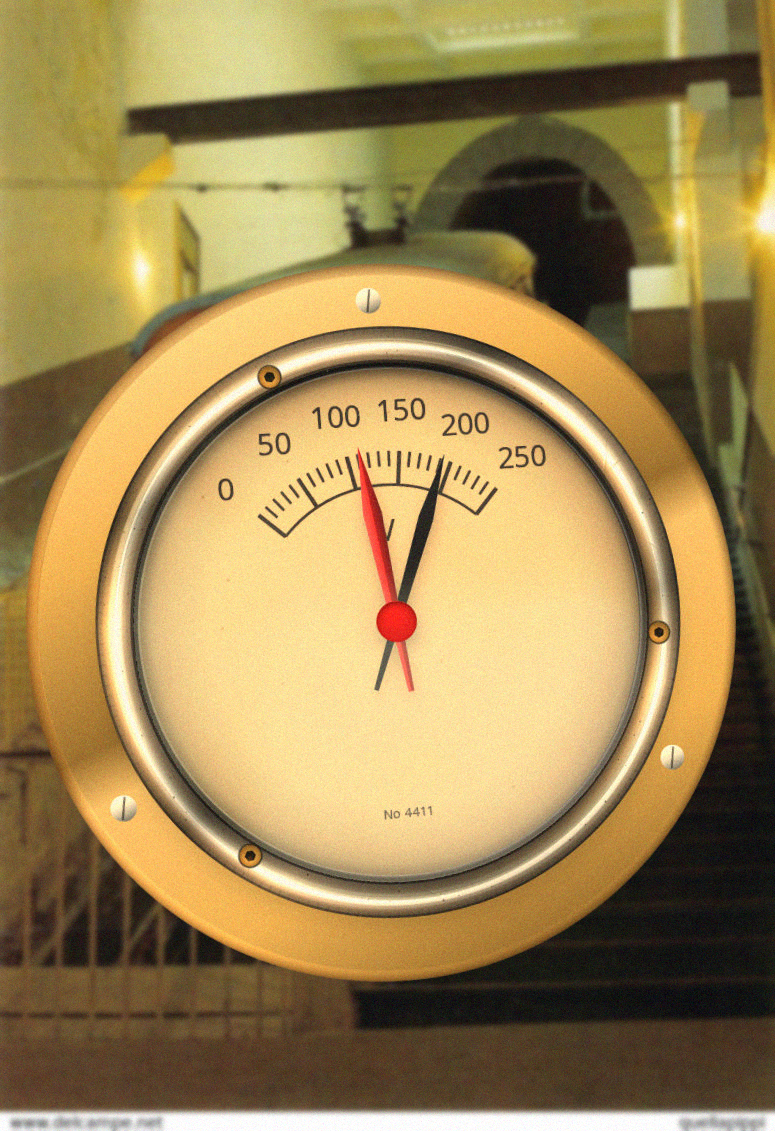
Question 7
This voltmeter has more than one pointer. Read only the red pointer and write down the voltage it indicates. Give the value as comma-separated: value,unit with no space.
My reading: 110,V
